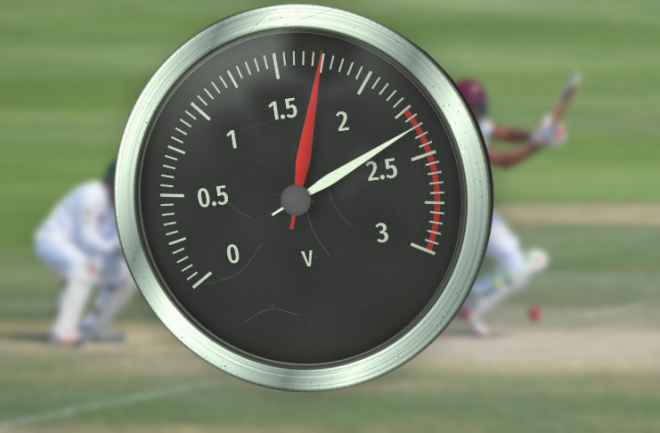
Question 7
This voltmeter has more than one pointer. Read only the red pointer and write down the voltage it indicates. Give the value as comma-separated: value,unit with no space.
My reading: 1.75,V
